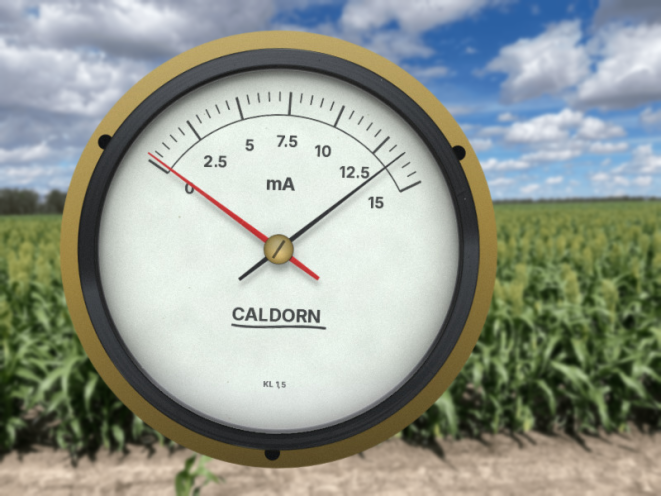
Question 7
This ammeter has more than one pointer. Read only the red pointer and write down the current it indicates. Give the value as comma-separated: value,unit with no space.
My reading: 0.25,mA
